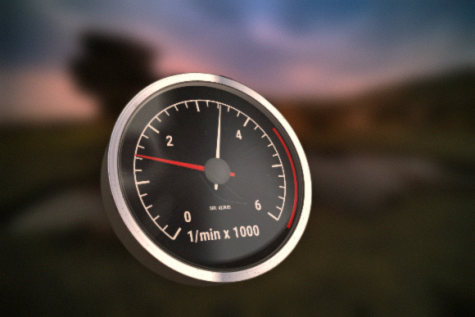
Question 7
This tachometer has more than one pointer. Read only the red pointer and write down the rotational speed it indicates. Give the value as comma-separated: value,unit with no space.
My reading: 1400,rpm
